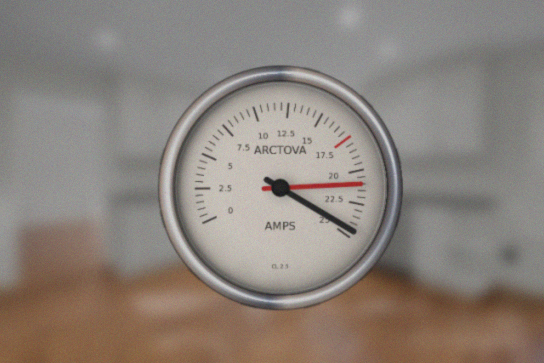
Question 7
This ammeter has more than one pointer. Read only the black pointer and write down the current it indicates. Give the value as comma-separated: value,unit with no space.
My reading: 24.5,A
